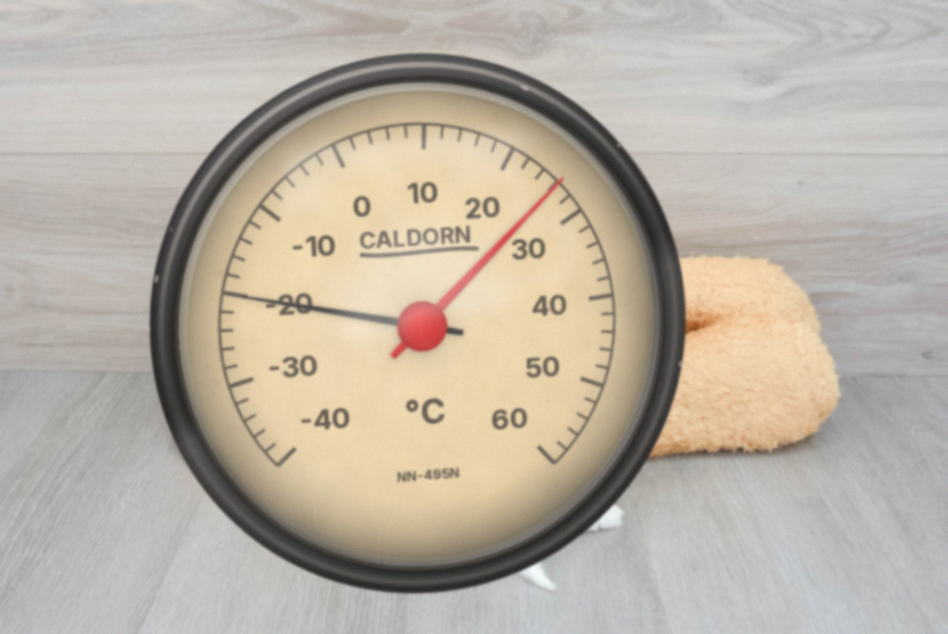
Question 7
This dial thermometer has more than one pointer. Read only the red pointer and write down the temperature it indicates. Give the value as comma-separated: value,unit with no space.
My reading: 26,°C
